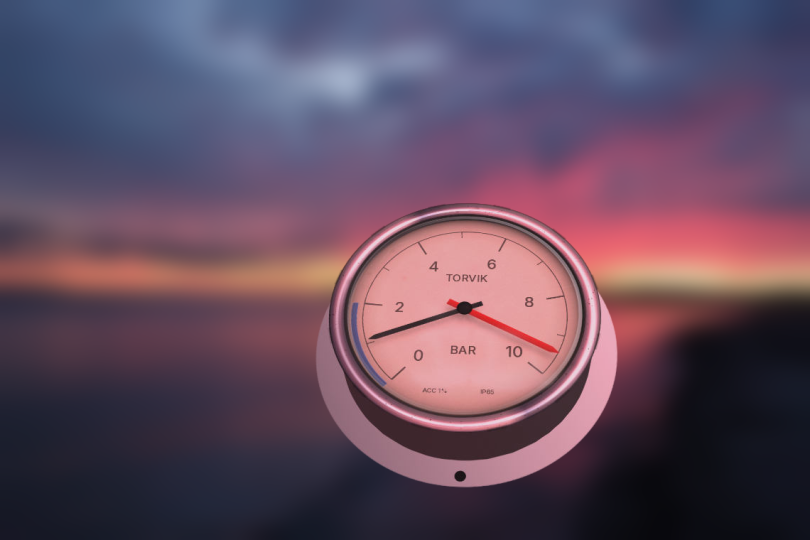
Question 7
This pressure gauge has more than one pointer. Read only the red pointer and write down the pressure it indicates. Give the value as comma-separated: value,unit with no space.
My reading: 9.5,bar
